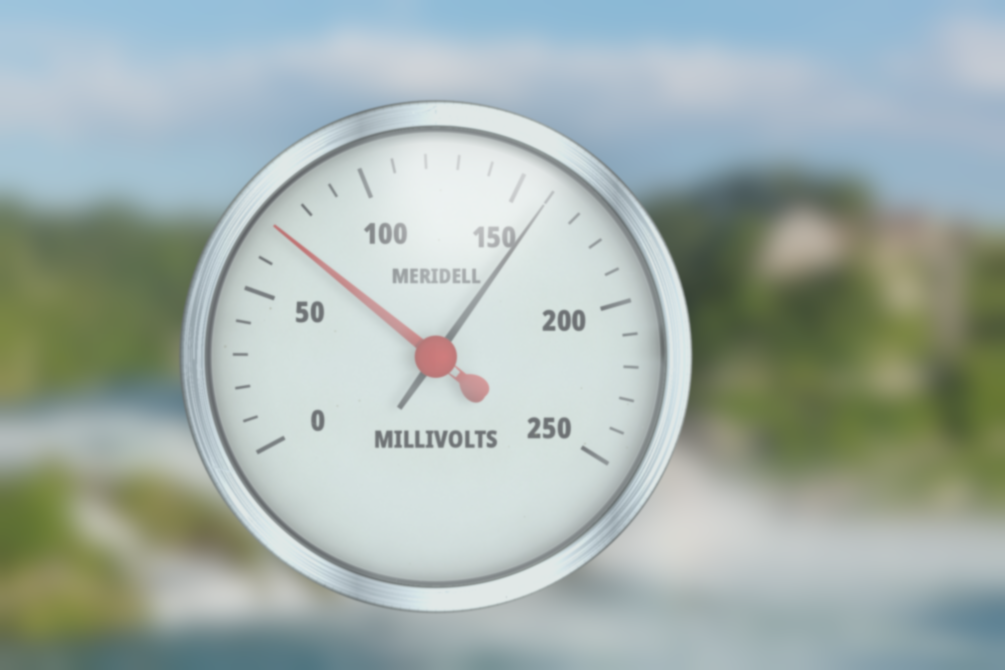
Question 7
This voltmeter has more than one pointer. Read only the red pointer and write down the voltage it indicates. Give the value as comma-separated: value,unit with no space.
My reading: 70,mV
